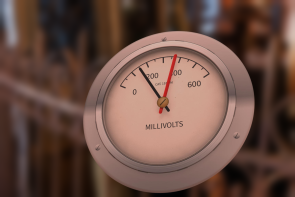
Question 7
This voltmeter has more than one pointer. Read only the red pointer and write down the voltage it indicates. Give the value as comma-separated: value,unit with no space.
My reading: 375,mV
